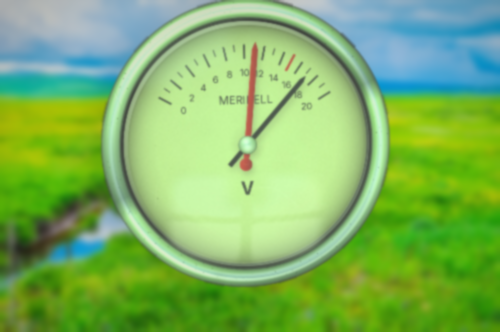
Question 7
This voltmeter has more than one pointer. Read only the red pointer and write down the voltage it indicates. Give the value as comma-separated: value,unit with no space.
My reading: 11,V
